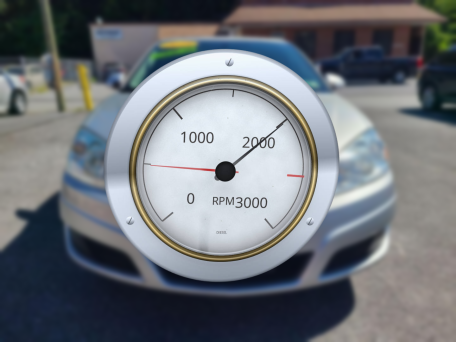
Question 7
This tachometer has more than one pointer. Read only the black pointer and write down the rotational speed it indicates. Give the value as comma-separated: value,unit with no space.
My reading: 2000,rpm
